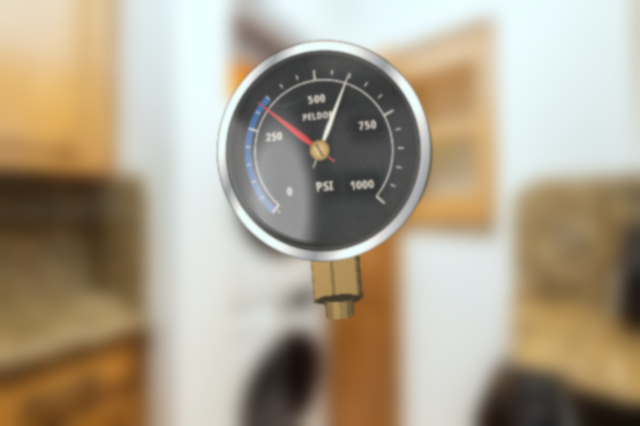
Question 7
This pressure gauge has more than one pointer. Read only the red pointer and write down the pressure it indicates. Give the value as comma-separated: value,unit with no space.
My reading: 325,psi
